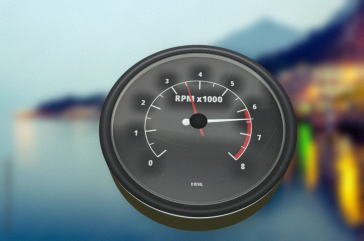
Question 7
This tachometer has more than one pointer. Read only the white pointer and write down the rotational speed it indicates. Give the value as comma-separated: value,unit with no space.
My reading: 6500,rpm
